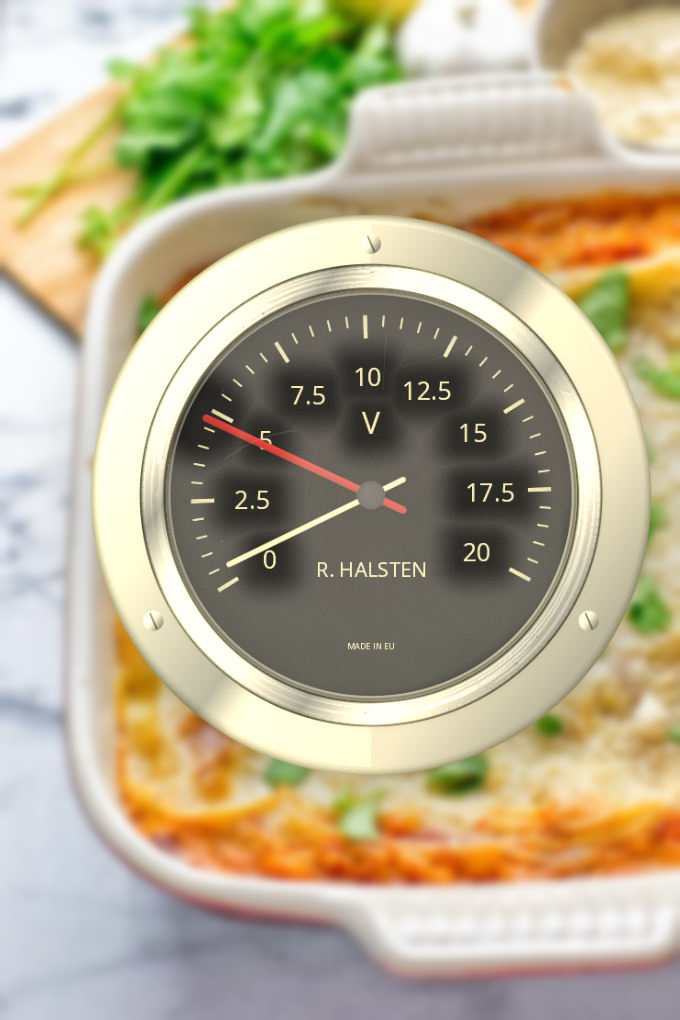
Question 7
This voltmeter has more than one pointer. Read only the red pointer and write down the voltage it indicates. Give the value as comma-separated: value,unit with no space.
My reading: 4.75,V
